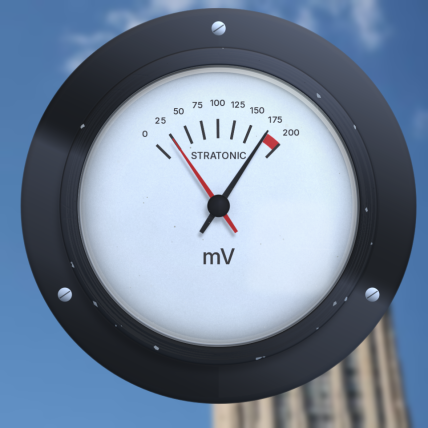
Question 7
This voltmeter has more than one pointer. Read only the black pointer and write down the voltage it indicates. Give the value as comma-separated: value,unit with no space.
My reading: 175,mV
